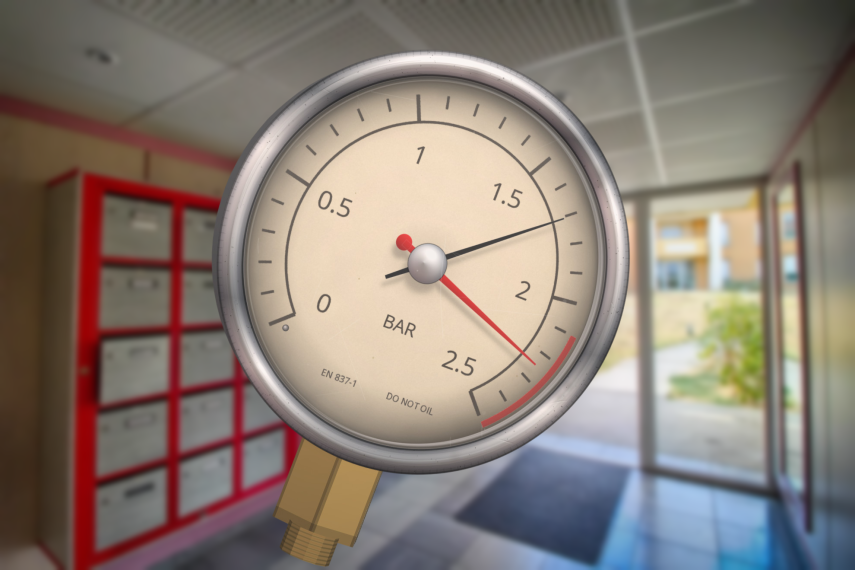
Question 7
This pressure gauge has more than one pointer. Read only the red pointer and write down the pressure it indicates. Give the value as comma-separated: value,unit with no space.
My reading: 2.25,bar
